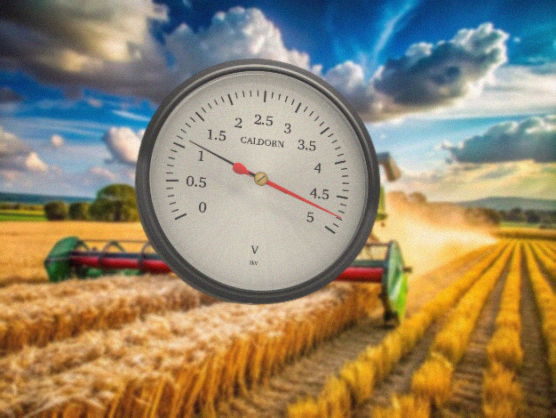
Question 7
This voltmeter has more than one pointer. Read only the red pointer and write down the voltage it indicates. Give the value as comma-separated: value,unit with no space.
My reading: 4.8,V
